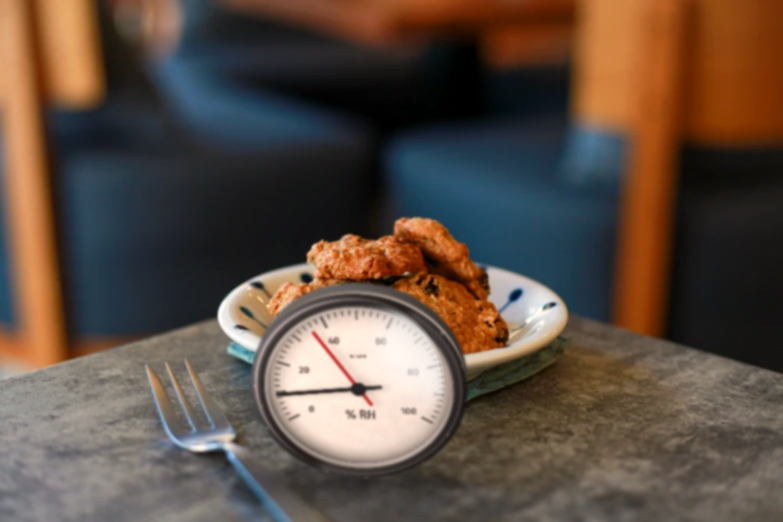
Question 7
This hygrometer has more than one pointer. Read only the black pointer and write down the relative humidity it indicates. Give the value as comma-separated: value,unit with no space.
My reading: 10,%
